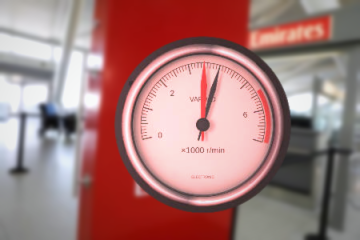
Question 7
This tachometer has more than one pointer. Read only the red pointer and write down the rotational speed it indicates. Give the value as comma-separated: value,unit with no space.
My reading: 3500,rpm
